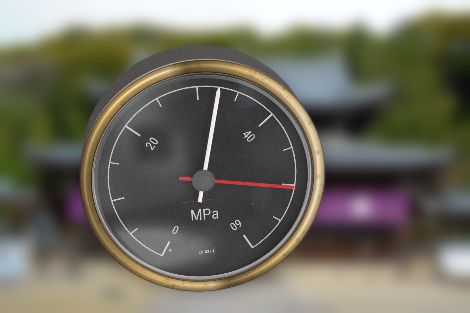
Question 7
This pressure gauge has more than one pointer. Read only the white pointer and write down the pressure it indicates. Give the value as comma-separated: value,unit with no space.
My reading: 32.5,MPa
